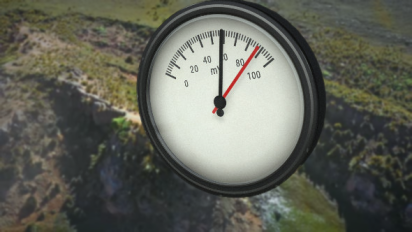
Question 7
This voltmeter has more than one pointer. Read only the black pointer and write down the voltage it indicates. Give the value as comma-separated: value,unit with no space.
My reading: 60,mV
